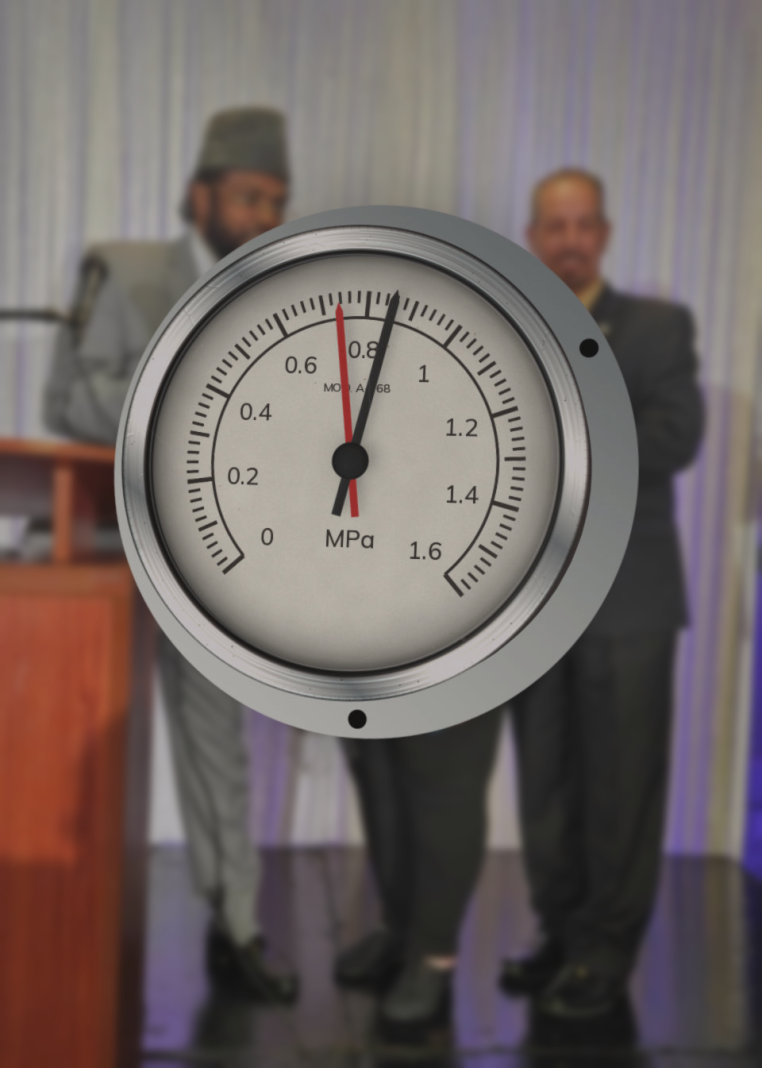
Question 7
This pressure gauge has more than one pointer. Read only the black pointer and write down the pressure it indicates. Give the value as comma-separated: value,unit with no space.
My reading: 0.86,MPa
